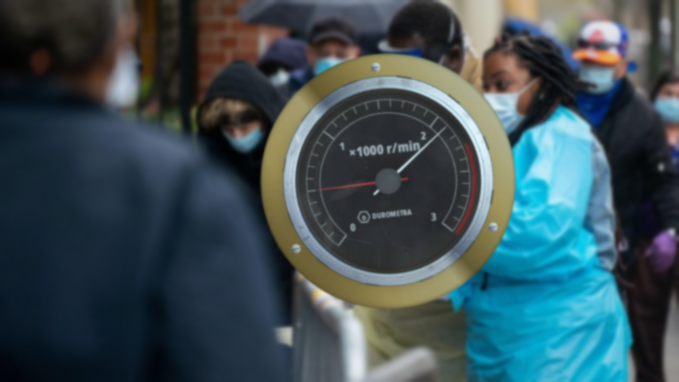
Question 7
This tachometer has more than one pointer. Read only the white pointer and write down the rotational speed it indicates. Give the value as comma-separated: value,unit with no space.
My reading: 2100,rpm
